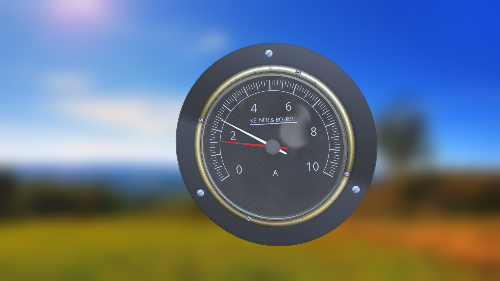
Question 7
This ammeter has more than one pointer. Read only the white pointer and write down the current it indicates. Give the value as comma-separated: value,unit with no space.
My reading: 2.5,A
